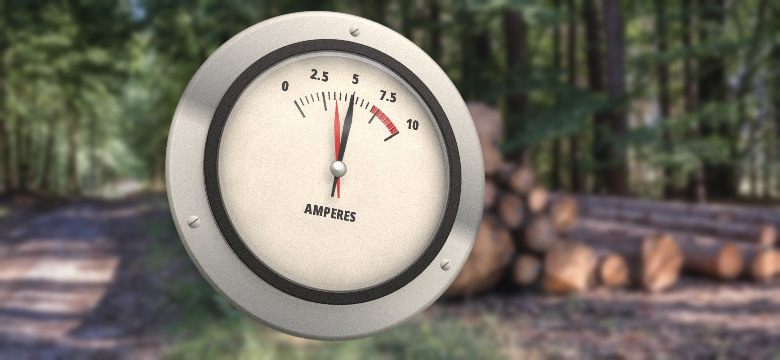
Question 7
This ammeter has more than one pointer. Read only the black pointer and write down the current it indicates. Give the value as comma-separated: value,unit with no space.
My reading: 5,A
